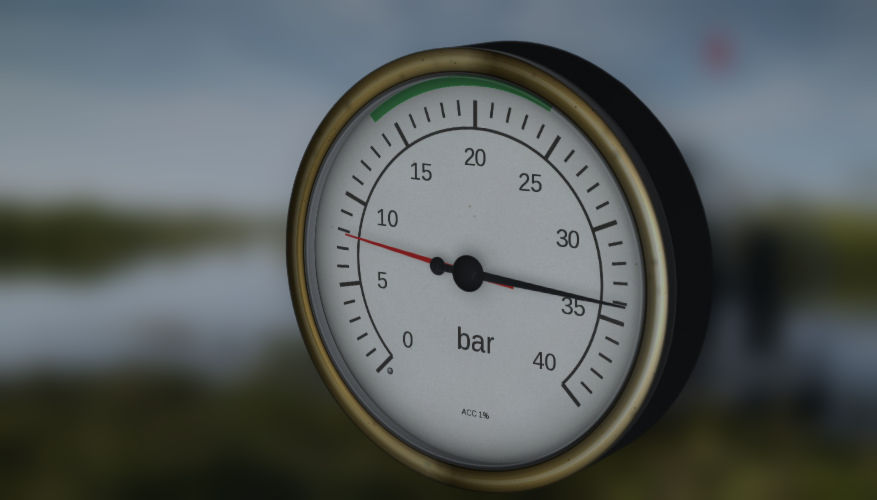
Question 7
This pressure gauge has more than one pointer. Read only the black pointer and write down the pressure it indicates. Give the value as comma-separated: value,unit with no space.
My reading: 34,bar
